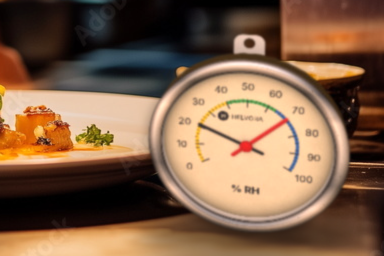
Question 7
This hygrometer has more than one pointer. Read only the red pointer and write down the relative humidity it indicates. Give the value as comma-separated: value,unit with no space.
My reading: 70,%
